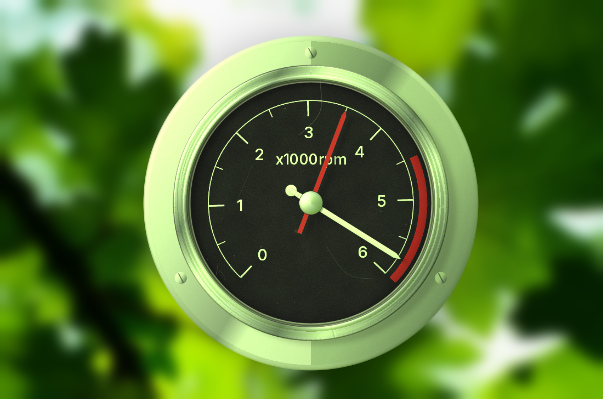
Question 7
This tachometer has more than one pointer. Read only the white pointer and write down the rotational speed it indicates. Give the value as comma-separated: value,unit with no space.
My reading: 5750,rpm
